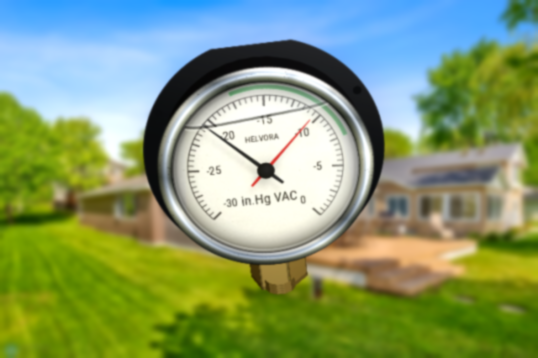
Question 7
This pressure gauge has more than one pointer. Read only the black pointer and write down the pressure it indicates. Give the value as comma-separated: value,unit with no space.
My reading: -20.5,inHg
